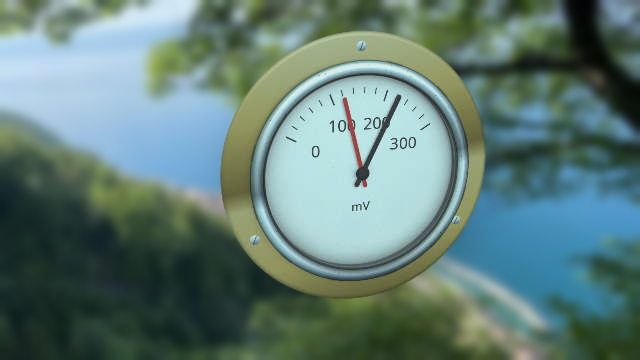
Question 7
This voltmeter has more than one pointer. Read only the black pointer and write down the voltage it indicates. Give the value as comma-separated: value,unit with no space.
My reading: 220,mV
